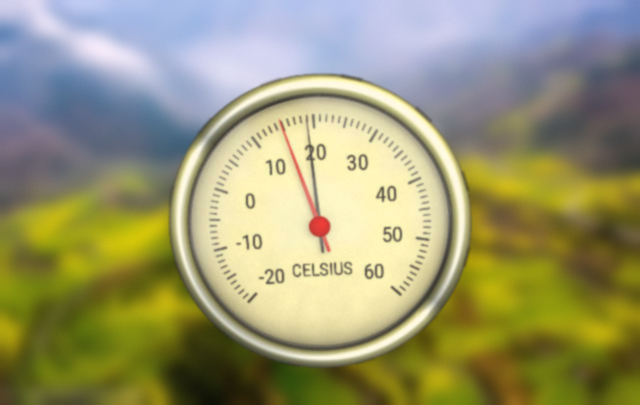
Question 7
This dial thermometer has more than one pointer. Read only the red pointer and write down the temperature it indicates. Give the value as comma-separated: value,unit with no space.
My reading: 15,°C
